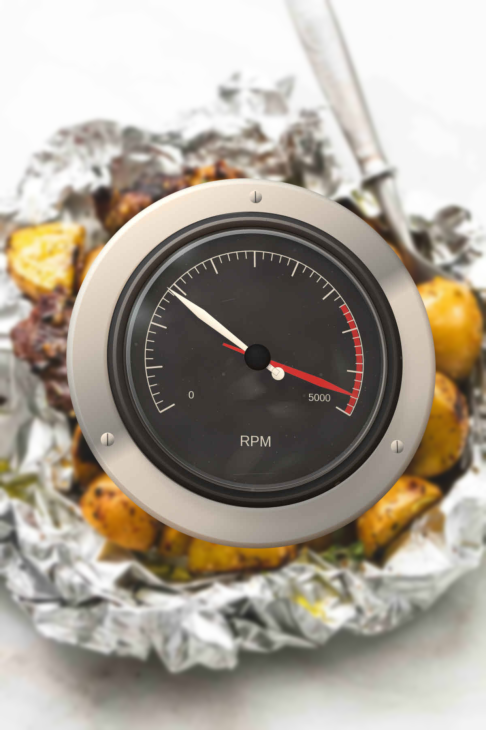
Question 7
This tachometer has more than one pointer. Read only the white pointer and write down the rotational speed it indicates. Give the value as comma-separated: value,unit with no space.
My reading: 1400,rpm
